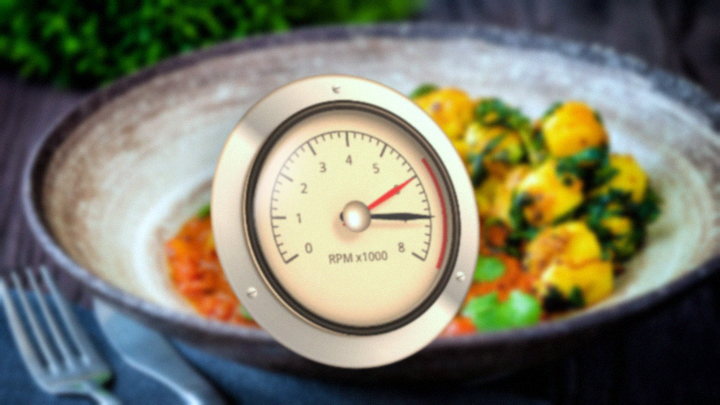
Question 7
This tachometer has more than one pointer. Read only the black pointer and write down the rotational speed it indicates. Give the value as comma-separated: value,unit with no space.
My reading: 7000,rpm
